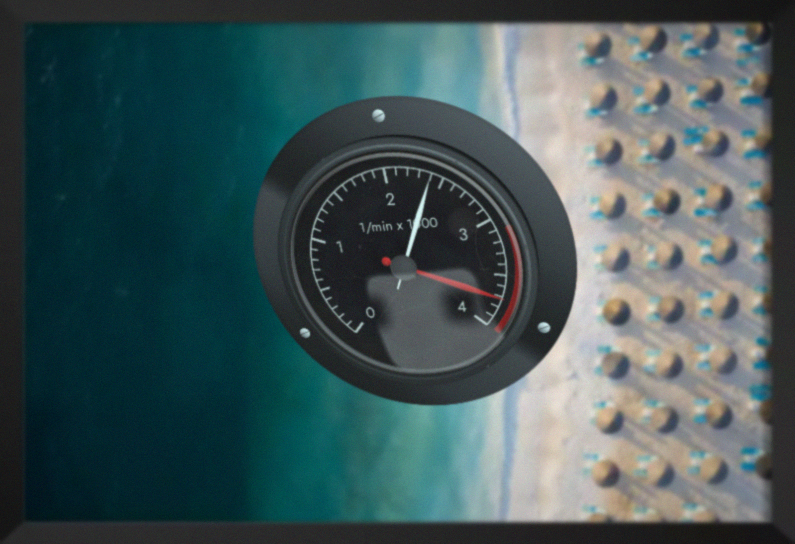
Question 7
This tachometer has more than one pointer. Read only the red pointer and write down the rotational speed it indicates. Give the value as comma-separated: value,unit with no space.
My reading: 3700,rpm
